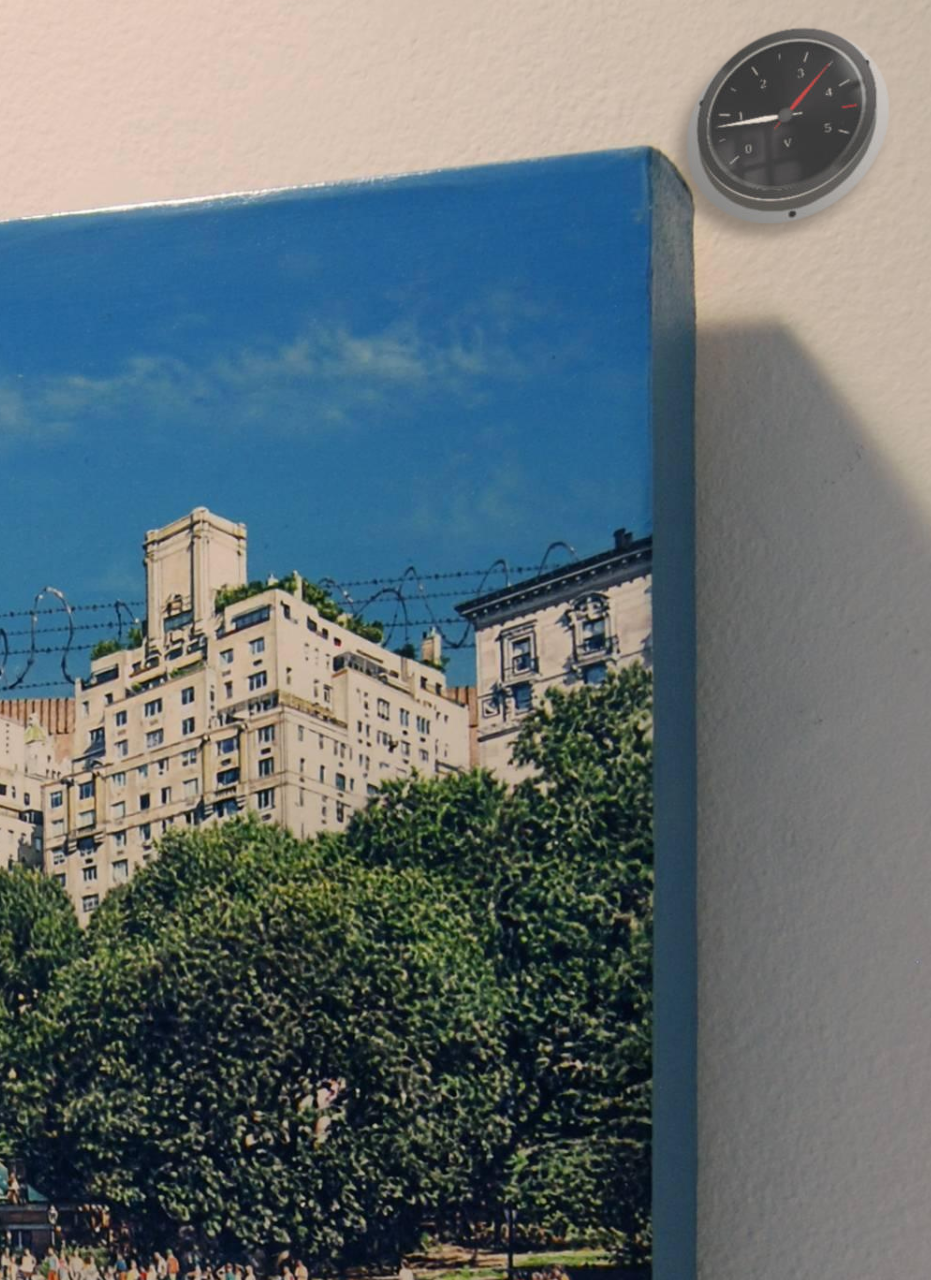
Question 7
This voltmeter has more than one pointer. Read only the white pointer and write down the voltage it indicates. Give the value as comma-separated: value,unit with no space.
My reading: 0.75,V
